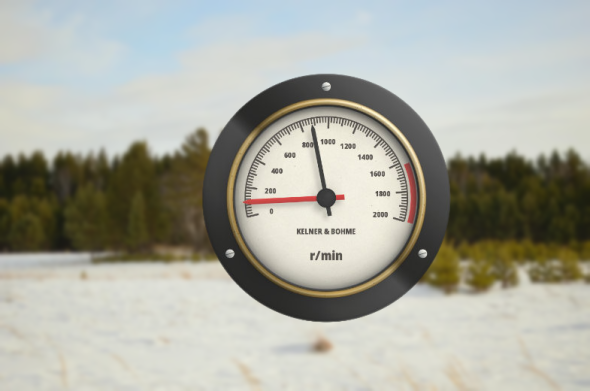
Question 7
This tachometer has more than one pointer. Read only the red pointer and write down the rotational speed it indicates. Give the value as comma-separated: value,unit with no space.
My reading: 100,rpm
